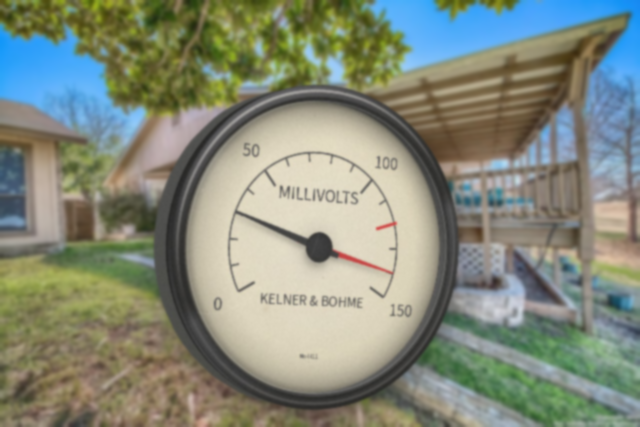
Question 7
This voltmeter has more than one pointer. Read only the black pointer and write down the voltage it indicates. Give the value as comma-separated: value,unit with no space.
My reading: 30,mV
